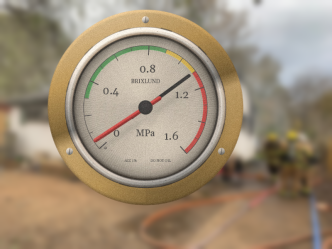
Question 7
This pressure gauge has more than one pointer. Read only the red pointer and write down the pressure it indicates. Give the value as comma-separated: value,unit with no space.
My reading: 0.05,MPa
